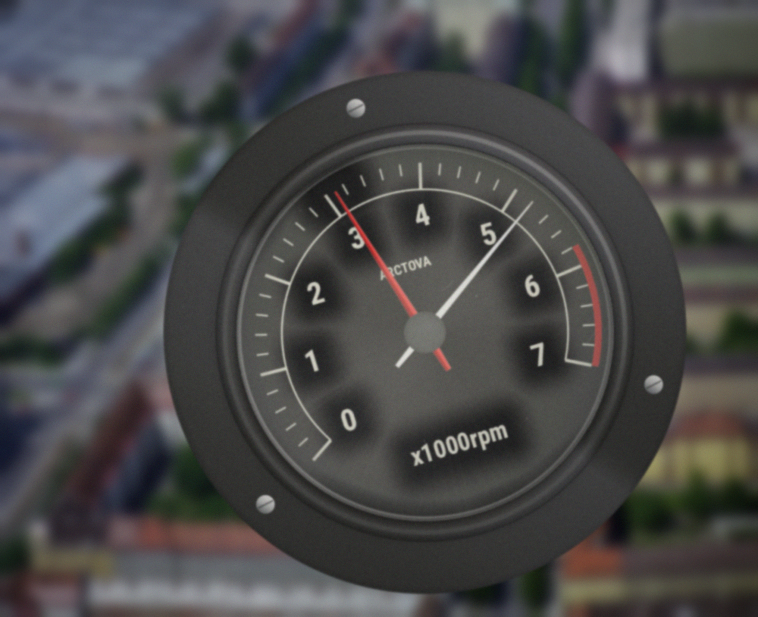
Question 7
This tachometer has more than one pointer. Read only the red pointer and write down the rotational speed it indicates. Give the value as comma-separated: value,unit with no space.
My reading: 3100,rpm
